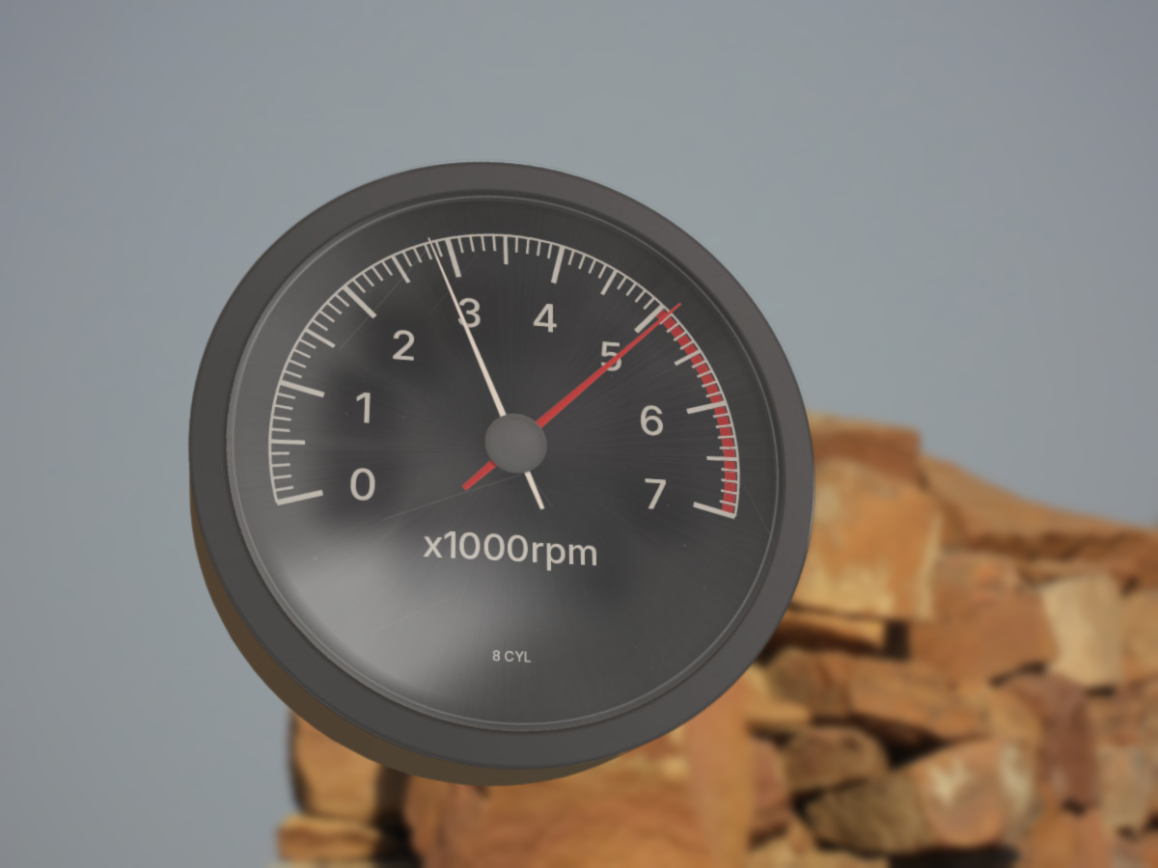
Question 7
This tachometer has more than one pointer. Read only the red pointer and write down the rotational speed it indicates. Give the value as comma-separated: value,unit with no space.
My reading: 5100,rpm
